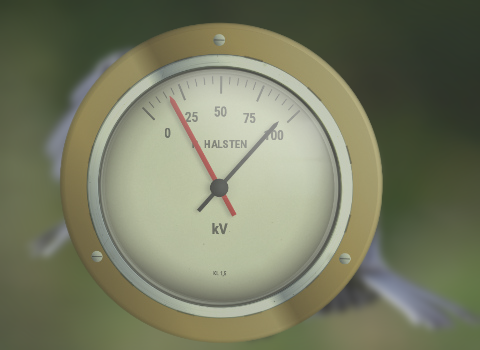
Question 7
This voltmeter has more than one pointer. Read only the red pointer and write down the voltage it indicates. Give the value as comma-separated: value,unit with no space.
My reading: 17.5,kV
